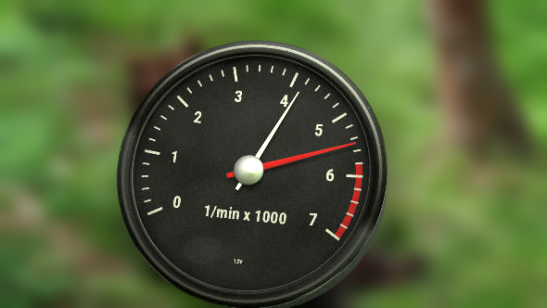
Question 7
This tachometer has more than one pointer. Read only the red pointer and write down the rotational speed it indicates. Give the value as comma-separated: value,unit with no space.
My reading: 5500,rpm
